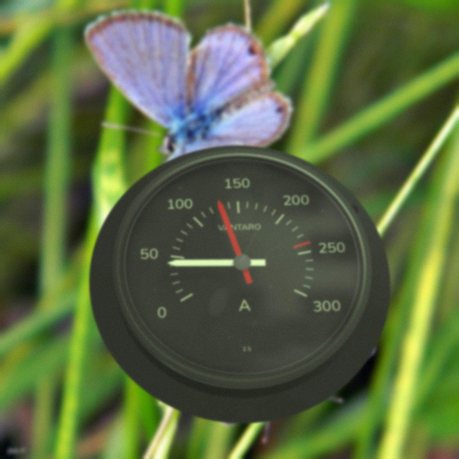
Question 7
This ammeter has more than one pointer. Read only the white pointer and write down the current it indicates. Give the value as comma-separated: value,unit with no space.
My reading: 40,A
